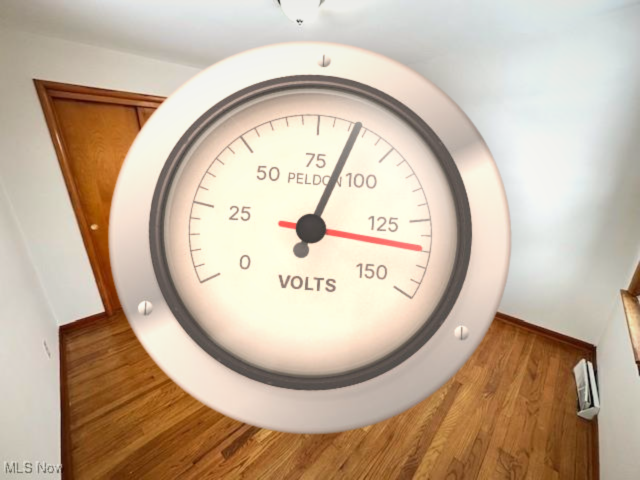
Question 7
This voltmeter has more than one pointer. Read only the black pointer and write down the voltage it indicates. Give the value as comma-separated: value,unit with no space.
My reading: 87.5,V
